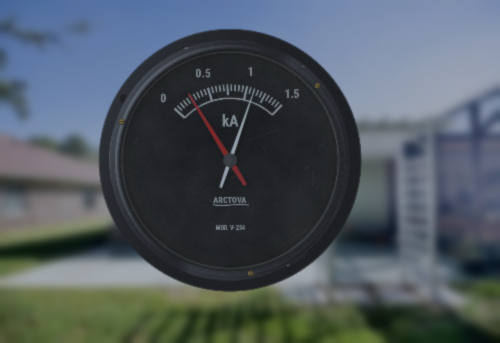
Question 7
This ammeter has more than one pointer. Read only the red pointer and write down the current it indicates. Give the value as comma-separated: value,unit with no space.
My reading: 0.25,kA
